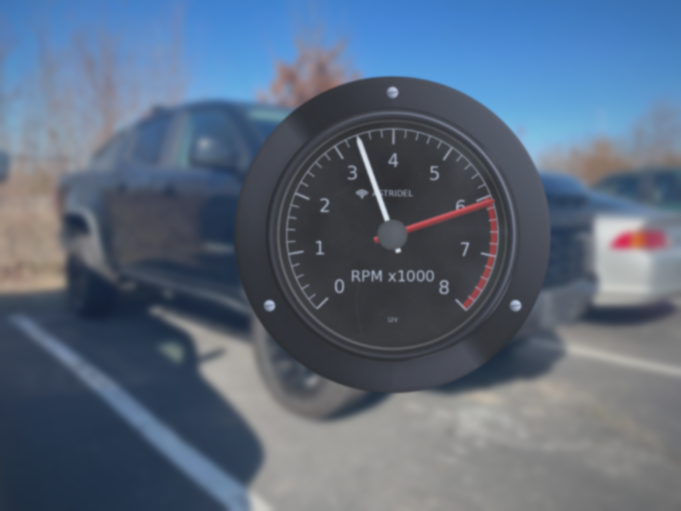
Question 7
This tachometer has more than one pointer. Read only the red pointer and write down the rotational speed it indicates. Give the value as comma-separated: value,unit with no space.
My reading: 6100,rpm
